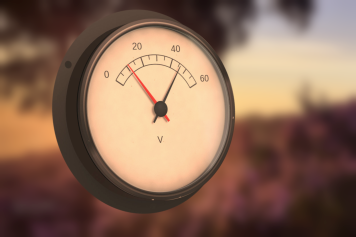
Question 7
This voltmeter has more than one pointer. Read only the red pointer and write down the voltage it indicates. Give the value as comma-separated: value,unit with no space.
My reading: 10,V
